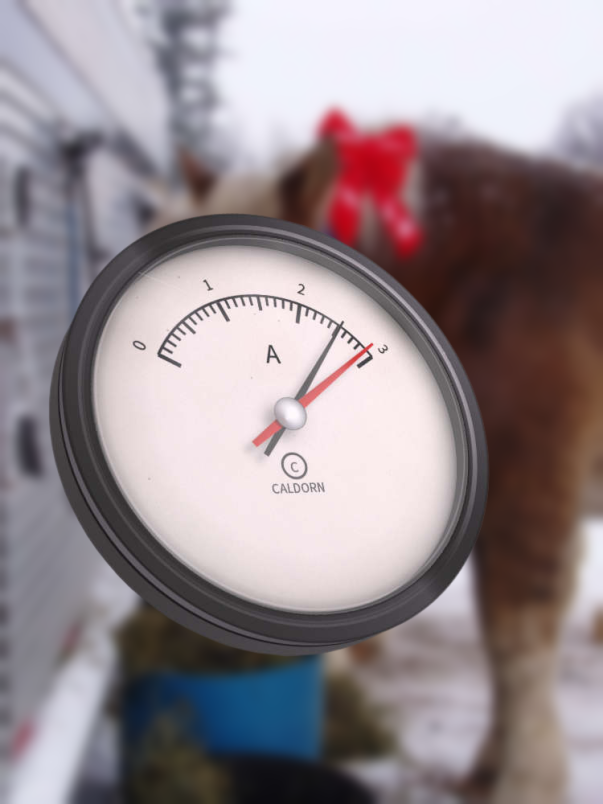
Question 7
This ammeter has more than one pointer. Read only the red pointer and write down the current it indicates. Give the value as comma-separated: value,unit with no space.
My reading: 2.9,A
